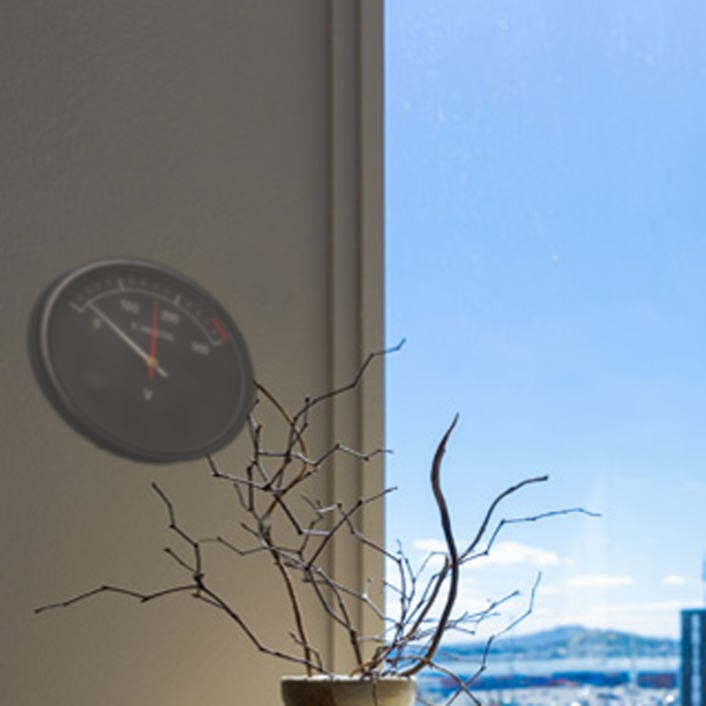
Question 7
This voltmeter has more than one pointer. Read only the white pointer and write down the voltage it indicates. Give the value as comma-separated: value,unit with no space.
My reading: 20,V
